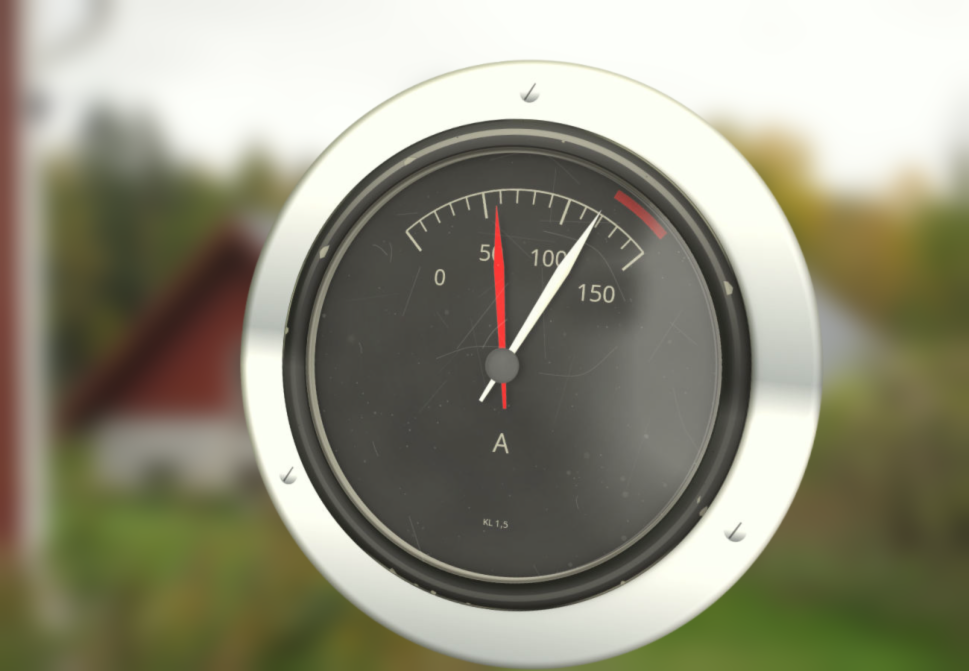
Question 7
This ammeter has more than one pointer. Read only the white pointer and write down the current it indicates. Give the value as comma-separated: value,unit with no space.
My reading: 120,A
